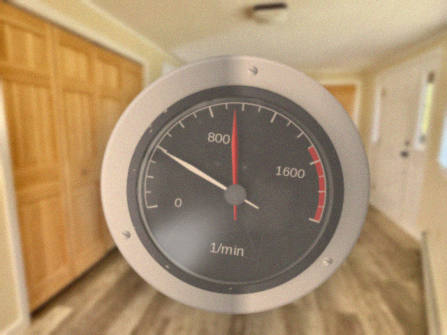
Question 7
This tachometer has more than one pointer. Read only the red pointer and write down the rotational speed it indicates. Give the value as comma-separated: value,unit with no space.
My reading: 950,rpm
